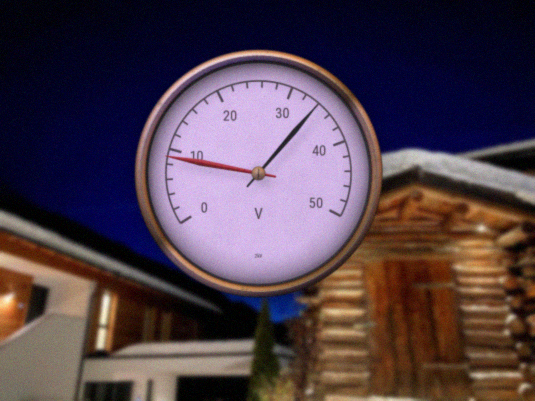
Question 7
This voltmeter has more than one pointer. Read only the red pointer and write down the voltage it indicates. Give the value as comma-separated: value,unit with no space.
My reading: 9,V
